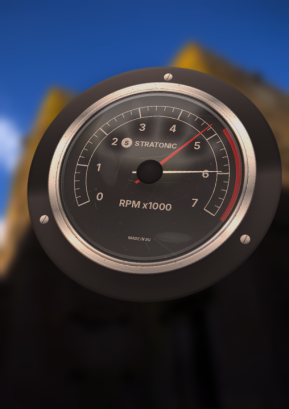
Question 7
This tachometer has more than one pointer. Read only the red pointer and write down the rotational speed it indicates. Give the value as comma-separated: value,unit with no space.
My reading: 4800,rpm
